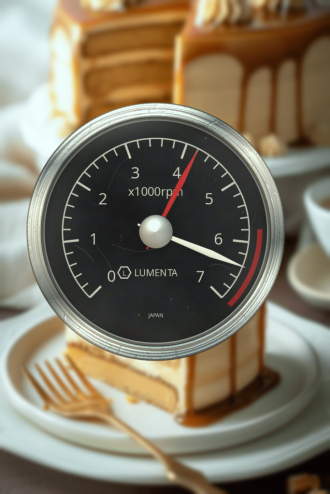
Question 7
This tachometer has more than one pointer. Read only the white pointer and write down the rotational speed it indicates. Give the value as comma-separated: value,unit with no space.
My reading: 6400,rpm
